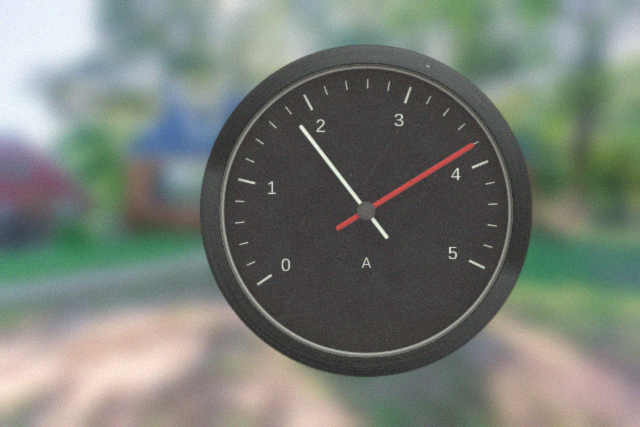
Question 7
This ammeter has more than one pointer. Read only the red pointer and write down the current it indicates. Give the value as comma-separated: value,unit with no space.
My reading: 3.8,A
